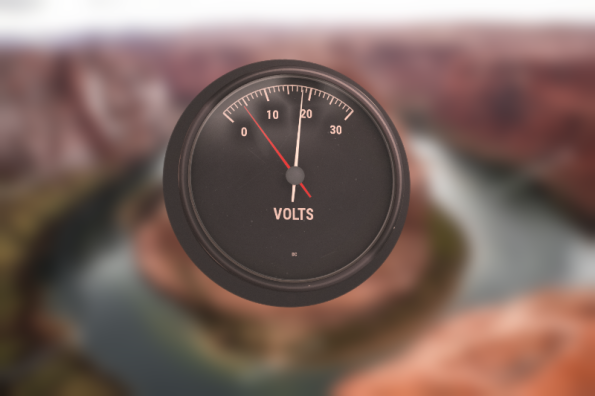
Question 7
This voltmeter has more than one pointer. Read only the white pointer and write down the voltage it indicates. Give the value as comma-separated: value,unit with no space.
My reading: 18,V
